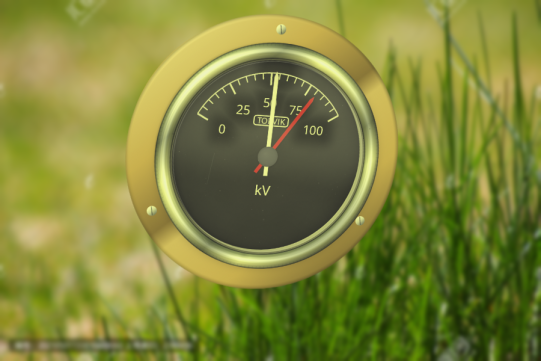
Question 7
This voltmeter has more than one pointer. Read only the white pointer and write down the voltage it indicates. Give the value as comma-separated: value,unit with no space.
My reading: 52.5,kV
